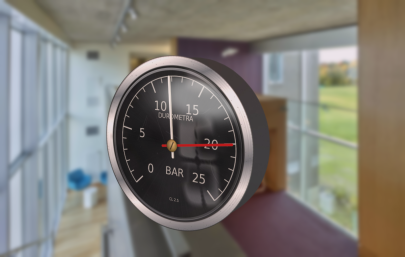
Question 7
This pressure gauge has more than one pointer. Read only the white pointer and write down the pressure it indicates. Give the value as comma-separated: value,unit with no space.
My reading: 12,bar
